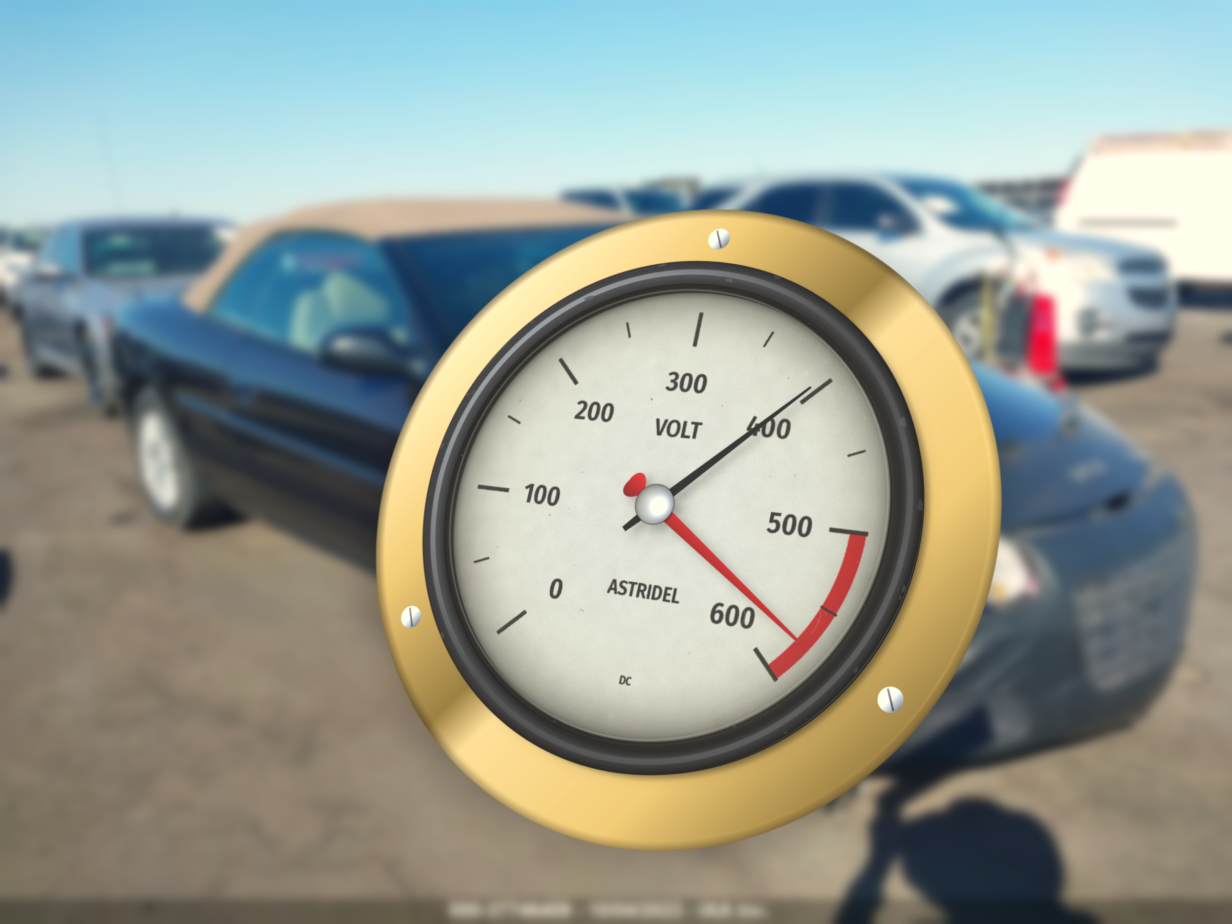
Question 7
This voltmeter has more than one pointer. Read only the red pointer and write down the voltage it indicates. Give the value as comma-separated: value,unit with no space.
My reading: 575,V
